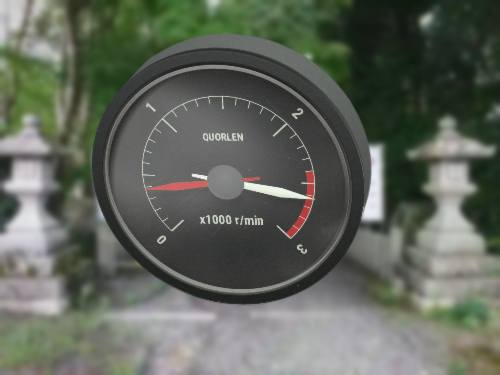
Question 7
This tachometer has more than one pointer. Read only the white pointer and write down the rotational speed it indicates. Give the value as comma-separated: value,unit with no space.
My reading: 2600,rpm
